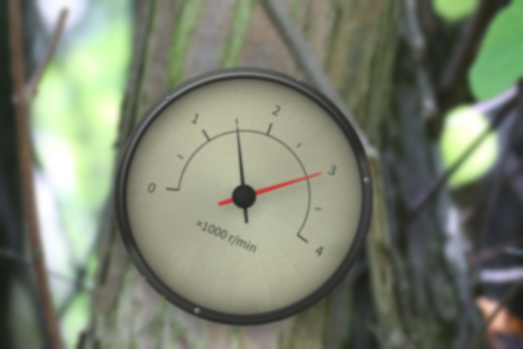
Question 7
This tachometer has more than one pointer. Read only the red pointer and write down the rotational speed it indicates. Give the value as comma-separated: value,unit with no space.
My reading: 3000,rpm
